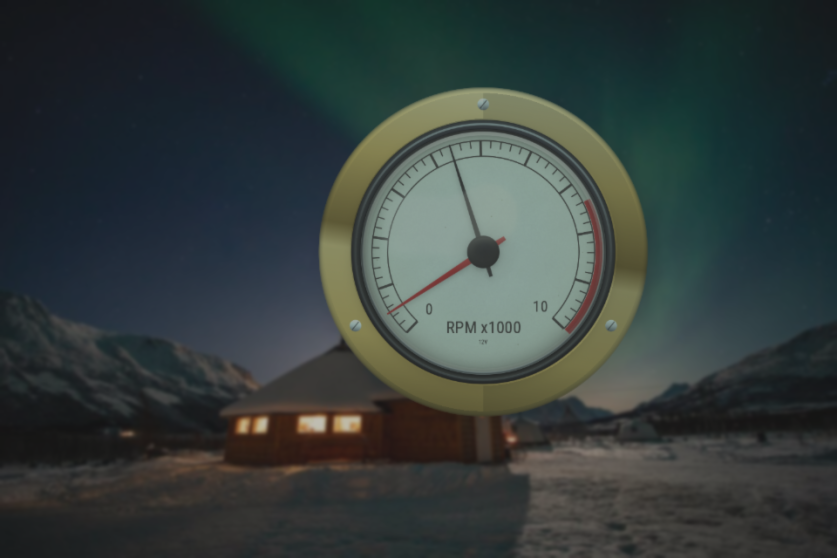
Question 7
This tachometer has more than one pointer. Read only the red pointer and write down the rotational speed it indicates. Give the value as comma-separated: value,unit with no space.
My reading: 500,rpm
